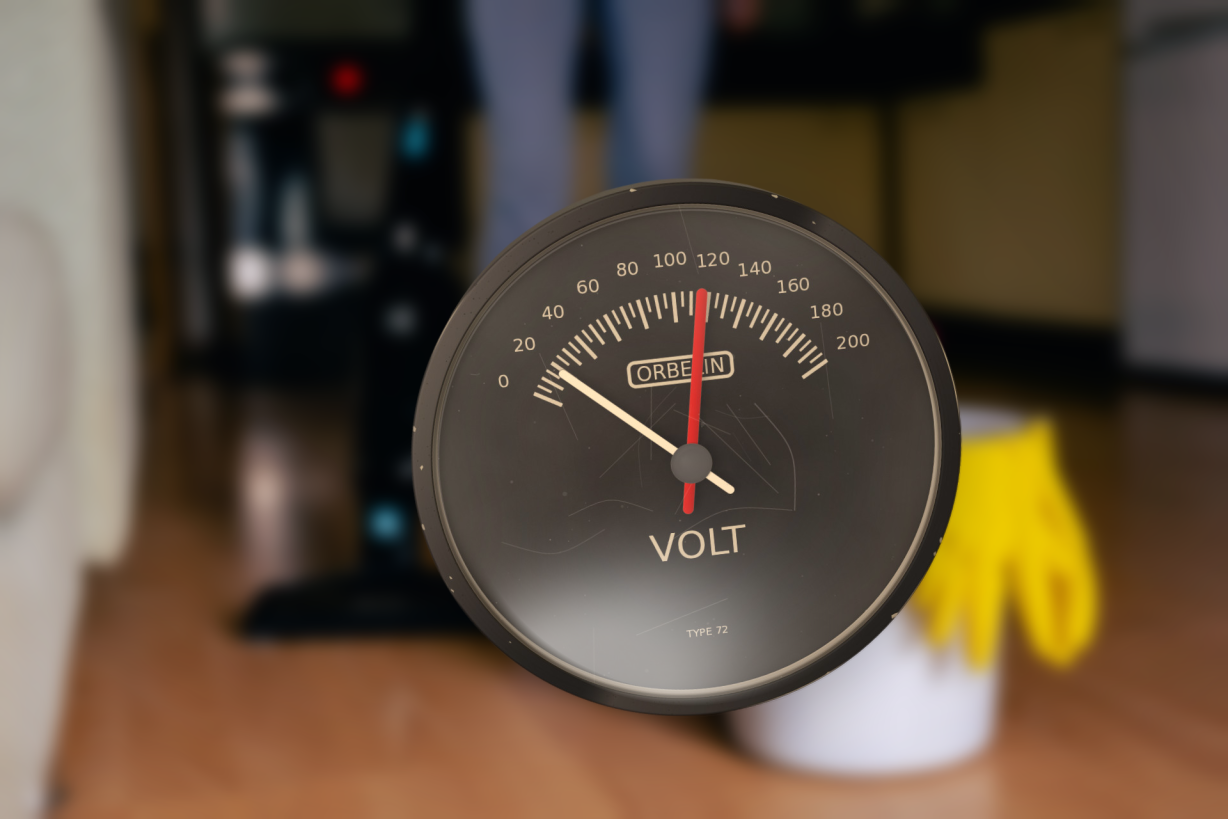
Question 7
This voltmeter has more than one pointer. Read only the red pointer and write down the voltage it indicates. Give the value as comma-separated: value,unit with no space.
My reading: 115,V
